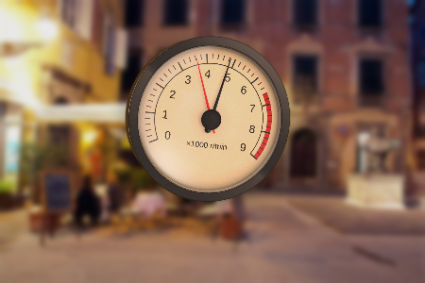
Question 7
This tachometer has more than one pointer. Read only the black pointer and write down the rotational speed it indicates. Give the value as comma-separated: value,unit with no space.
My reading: 4800,rpm
